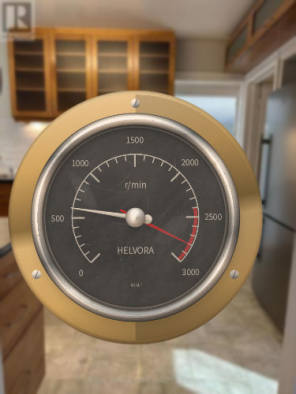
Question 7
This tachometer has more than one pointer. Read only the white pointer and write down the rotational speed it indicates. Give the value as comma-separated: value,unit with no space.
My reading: 600,rpm
